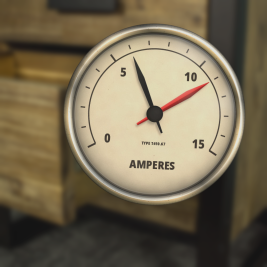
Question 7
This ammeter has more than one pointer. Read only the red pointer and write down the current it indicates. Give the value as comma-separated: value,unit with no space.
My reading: 11,A
